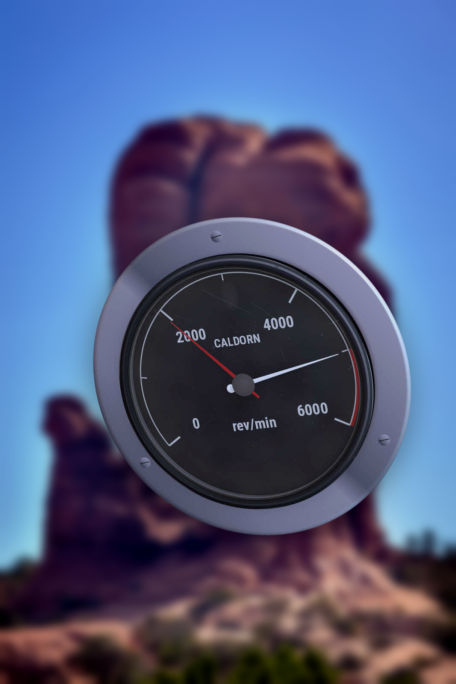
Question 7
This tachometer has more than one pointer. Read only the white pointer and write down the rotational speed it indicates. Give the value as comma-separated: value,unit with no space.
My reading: 5000,rpm
